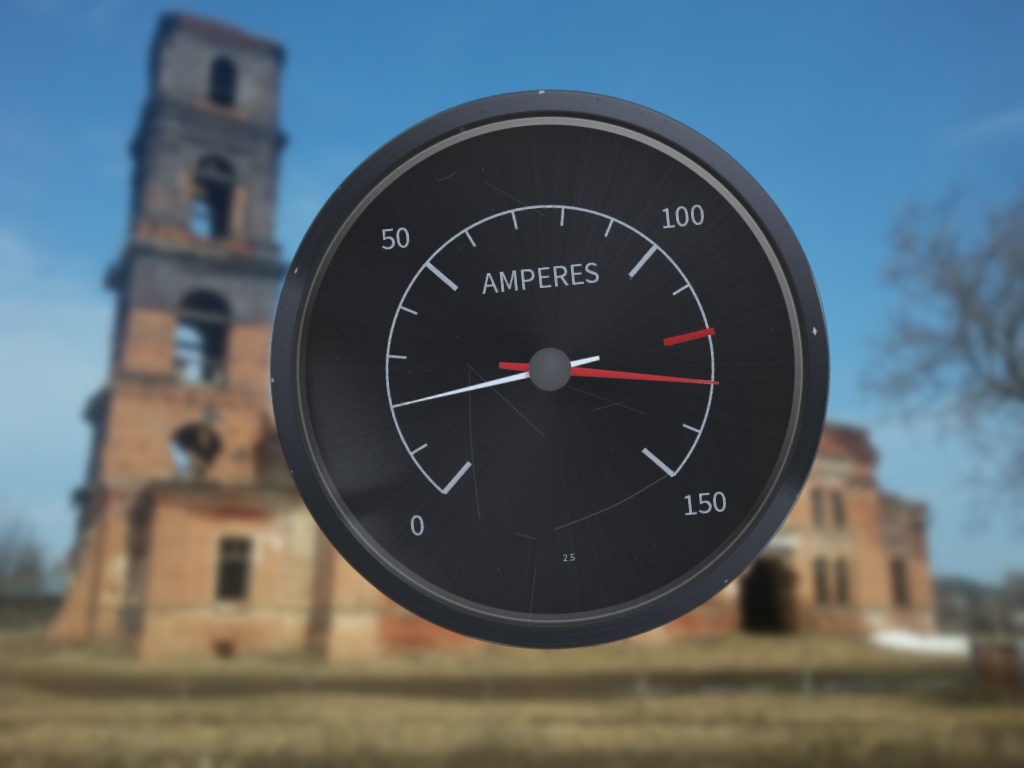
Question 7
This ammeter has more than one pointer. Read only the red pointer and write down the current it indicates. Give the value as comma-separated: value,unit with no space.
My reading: 130,A
